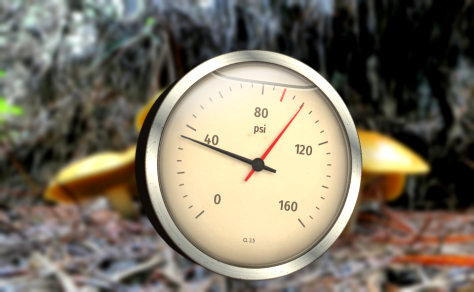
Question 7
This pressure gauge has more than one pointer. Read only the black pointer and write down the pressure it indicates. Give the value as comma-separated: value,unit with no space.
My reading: 35,psi
